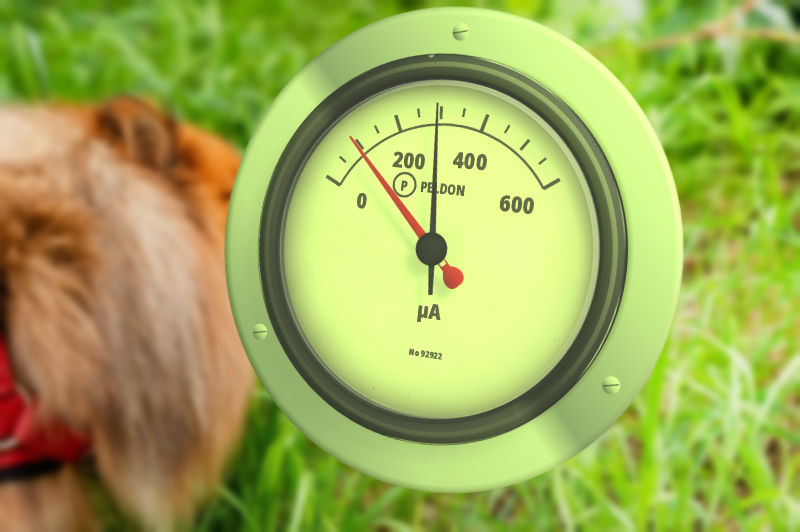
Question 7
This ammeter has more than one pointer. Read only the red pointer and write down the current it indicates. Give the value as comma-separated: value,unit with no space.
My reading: 100,µA
